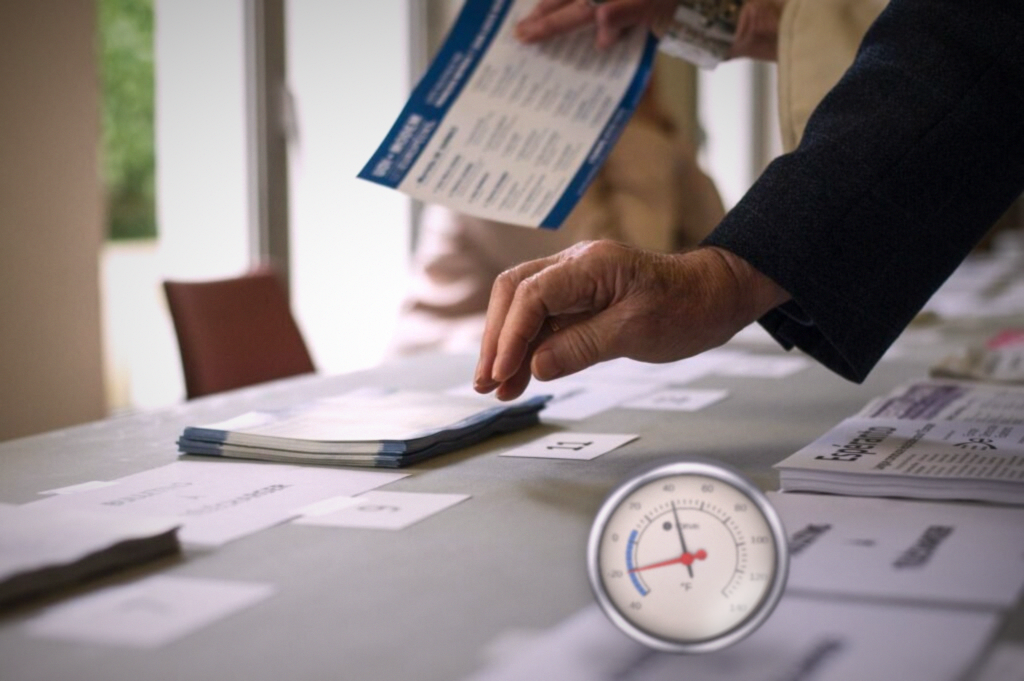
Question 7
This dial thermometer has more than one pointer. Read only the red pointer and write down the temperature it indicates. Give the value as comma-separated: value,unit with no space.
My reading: -20,°F
